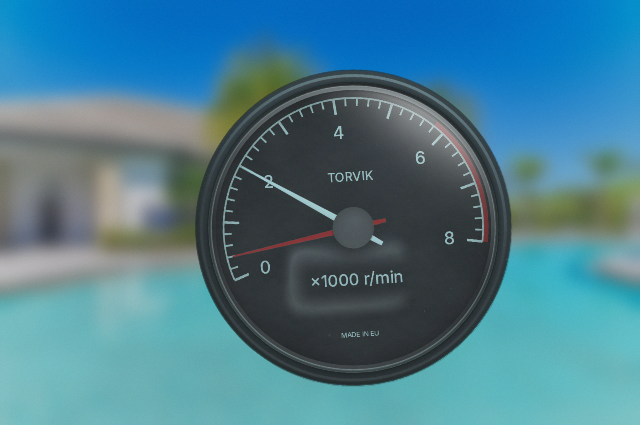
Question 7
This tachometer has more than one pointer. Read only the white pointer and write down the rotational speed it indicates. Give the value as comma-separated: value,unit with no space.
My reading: 2000,rpm
